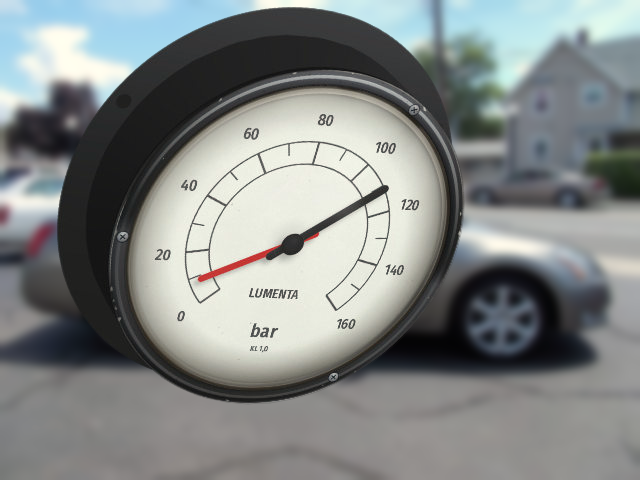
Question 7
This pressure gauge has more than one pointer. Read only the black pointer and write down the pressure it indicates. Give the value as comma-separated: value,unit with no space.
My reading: 110,bar
